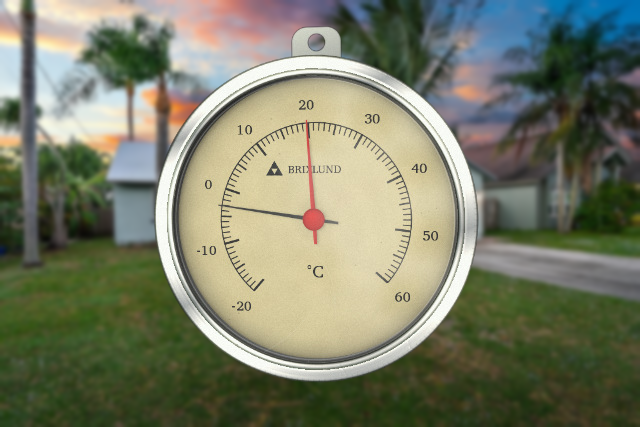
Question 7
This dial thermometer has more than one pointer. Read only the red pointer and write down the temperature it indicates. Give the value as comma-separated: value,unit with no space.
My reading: 20,°C
